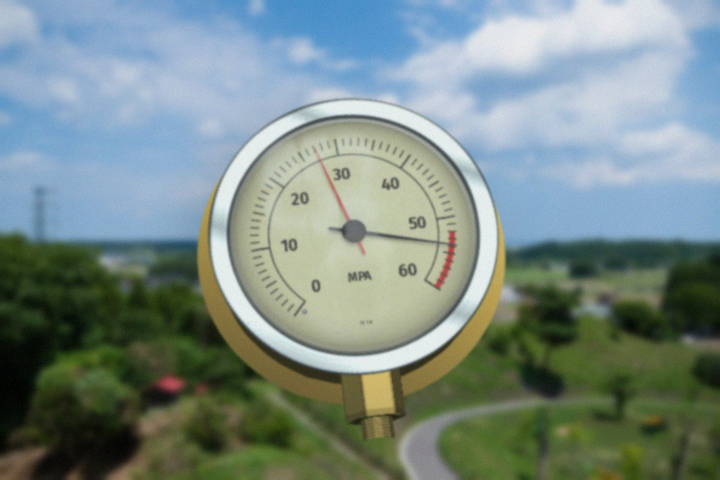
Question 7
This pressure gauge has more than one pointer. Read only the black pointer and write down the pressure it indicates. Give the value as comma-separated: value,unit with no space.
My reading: 54,MPa
